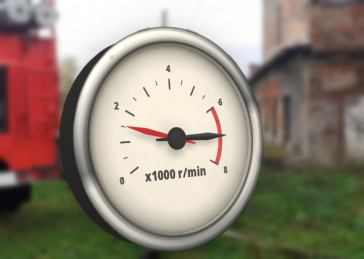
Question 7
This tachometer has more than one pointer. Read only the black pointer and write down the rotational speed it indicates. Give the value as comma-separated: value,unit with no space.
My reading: 7000,rpm
